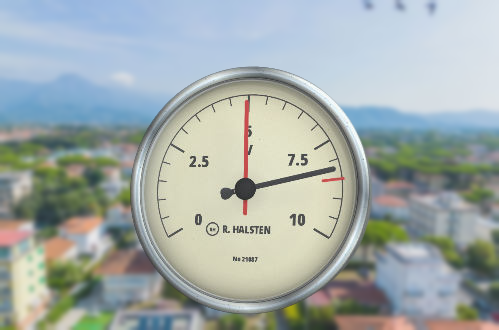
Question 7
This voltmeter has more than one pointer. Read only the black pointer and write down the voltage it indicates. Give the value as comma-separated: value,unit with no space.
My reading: 8.25,V
